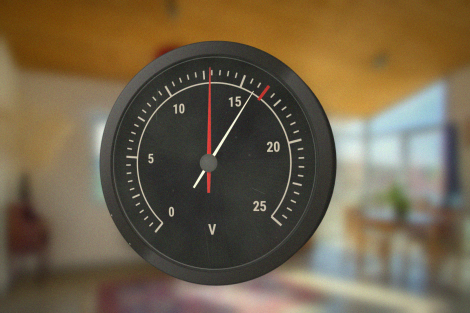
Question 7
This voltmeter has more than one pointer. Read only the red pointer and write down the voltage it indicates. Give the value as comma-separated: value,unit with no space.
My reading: 13,V
